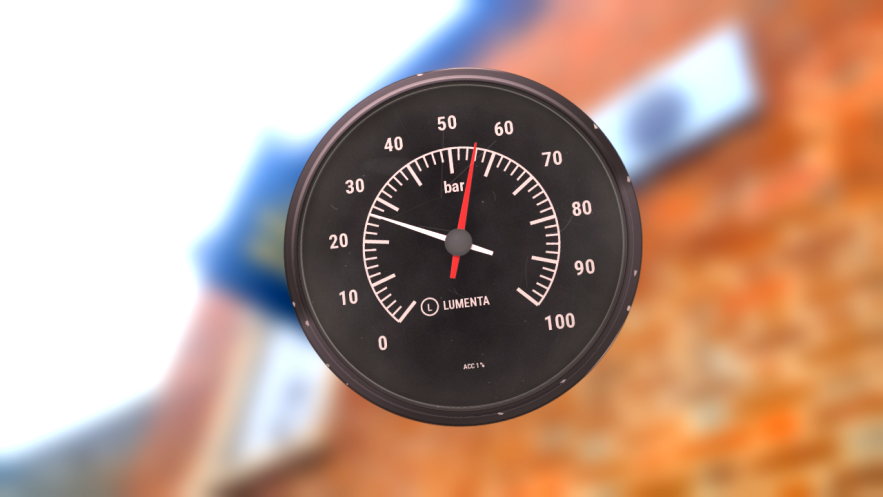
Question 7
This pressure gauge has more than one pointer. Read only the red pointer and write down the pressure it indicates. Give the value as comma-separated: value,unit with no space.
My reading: 56,bar
